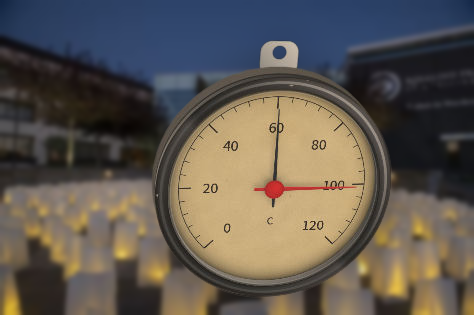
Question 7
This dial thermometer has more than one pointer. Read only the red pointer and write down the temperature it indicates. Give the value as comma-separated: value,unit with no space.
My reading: 100,°C
